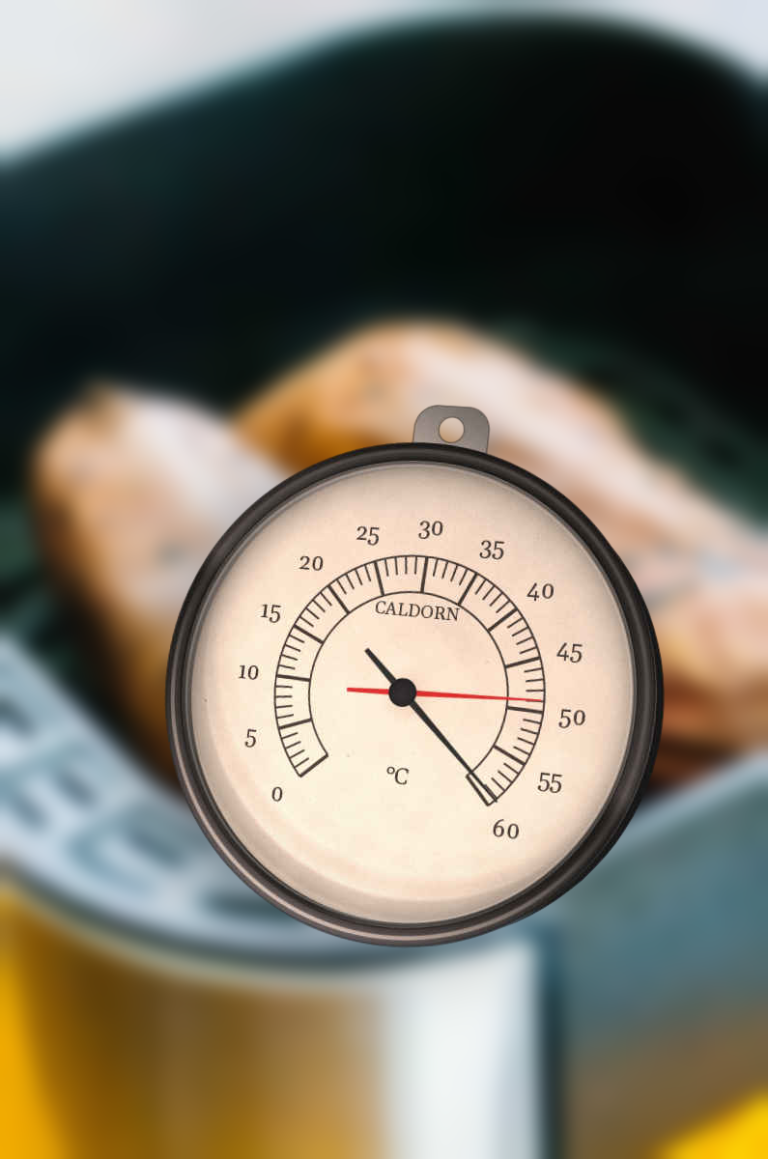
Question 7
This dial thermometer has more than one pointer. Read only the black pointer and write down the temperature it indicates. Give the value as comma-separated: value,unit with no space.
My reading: 59,°C
